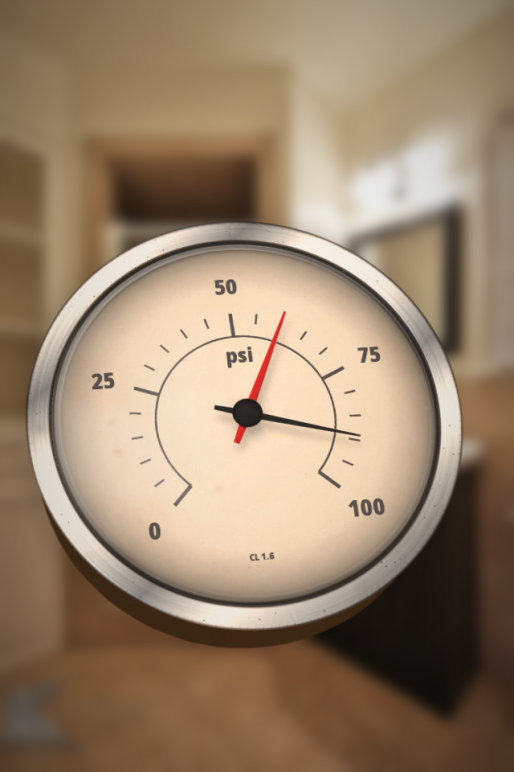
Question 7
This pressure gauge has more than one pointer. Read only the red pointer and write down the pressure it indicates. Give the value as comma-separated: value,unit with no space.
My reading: 60,psi
